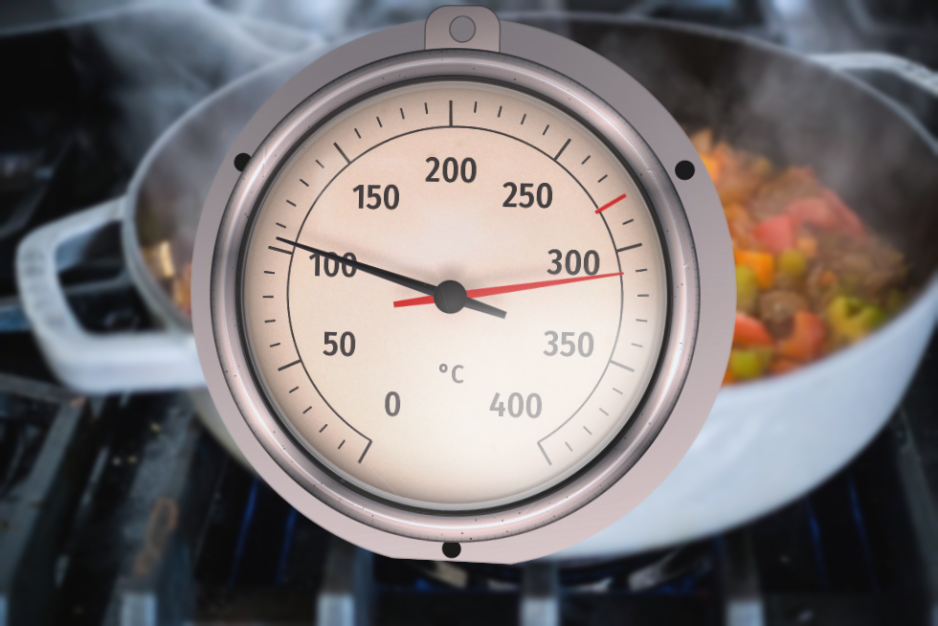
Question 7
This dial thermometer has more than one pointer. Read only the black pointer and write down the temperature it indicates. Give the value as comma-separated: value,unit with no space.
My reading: 105,°C
